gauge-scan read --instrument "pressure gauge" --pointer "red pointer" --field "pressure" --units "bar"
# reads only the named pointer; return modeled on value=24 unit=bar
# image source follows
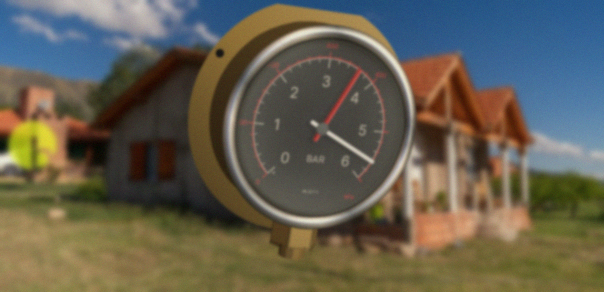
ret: value=3.6 unit=bar
